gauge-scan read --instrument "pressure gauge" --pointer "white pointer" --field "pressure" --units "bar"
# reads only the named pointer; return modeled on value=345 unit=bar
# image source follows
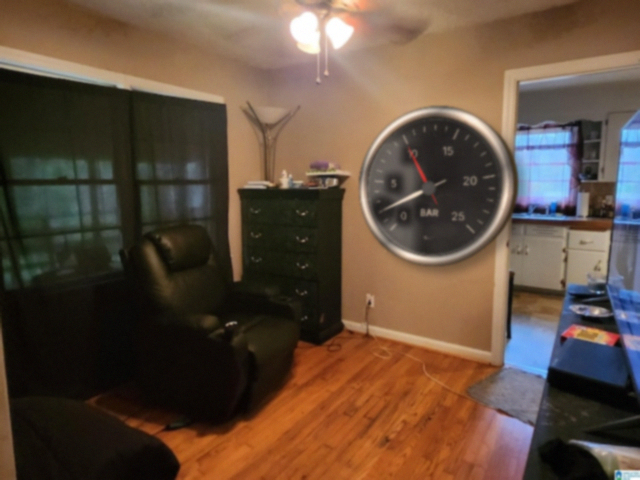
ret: value=2 unit=bar
